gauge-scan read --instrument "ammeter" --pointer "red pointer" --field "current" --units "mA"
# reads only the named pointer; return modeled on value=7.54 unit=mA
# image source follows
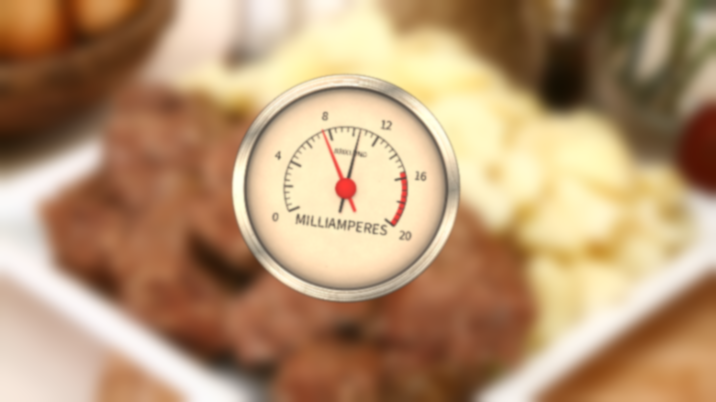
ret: value=7.5 unit=mA
